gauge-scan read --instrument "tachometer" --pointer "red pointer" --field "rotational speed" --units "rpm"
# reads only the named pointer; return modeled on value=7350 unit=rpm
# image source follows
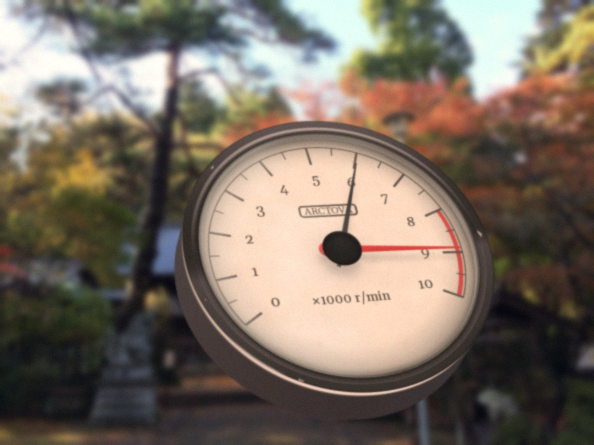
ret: value=9000 unit=rpm
